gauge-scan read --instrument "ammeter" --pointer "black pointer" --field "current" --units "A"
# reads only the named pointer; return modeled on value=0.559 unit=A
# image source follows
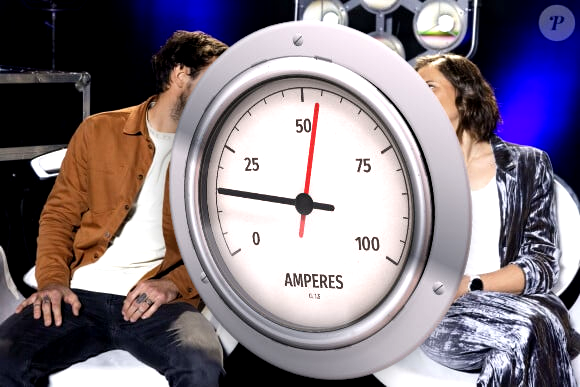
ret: value=15 unit=A
